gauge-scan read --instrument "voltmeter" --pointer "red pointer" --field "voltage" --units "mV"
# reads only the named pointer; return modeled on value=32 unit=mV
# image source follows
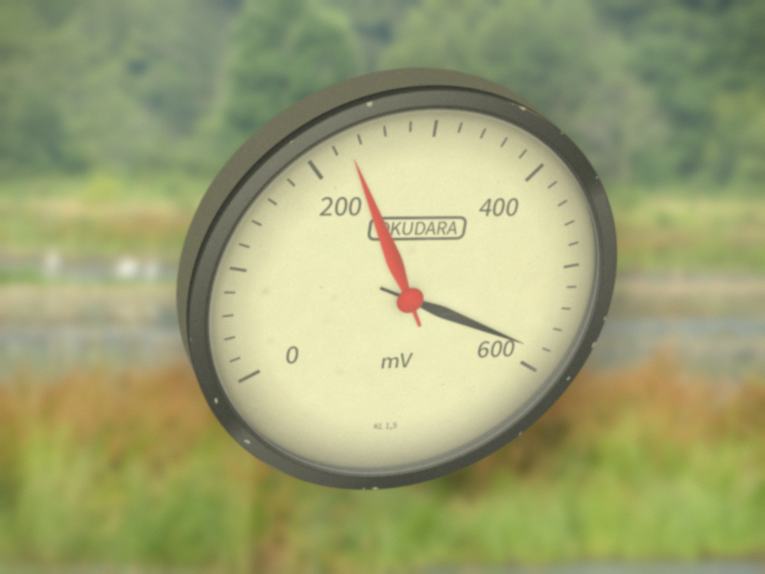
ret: value=230 unit=mV
